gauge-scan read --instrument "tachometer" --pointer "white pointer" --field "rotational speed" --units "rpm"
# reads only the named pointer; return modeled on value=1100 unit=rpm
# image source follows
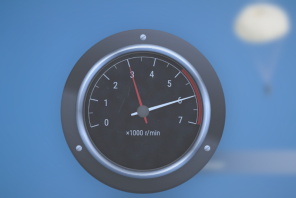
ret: value=6000 unit=rpm
